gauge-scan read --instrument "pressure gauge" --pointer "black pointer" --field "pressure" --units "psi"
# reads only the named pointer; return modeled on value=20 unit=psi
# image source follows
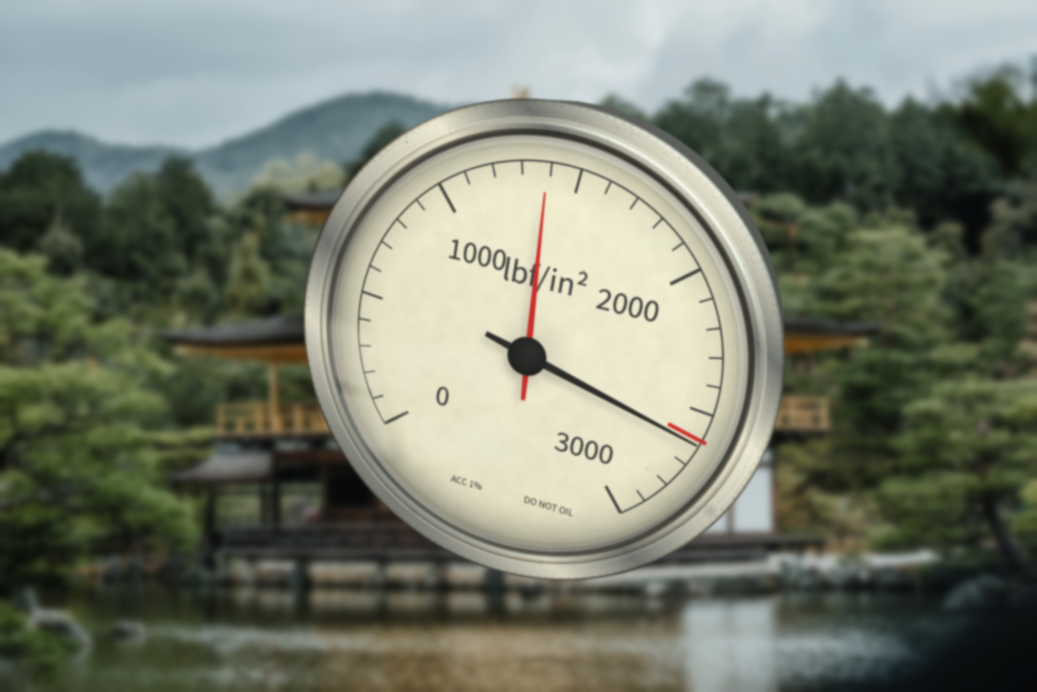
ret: value=2600 unit=psi
